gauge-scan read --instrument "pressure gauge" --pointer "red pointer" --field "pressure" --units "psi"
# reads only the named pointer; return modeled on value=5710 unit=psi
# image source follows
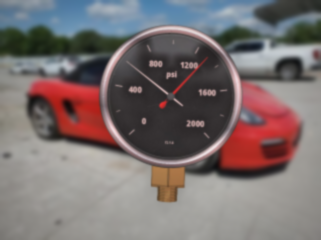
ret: value=1300 unit=psi
